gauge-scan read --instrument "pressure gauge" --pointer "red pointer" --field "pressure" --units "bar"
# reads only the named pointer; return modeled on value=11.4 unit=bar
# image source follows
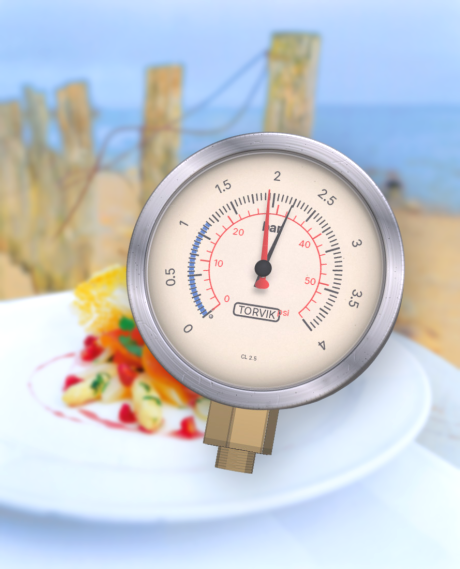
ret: value=1.95 unit=bar
